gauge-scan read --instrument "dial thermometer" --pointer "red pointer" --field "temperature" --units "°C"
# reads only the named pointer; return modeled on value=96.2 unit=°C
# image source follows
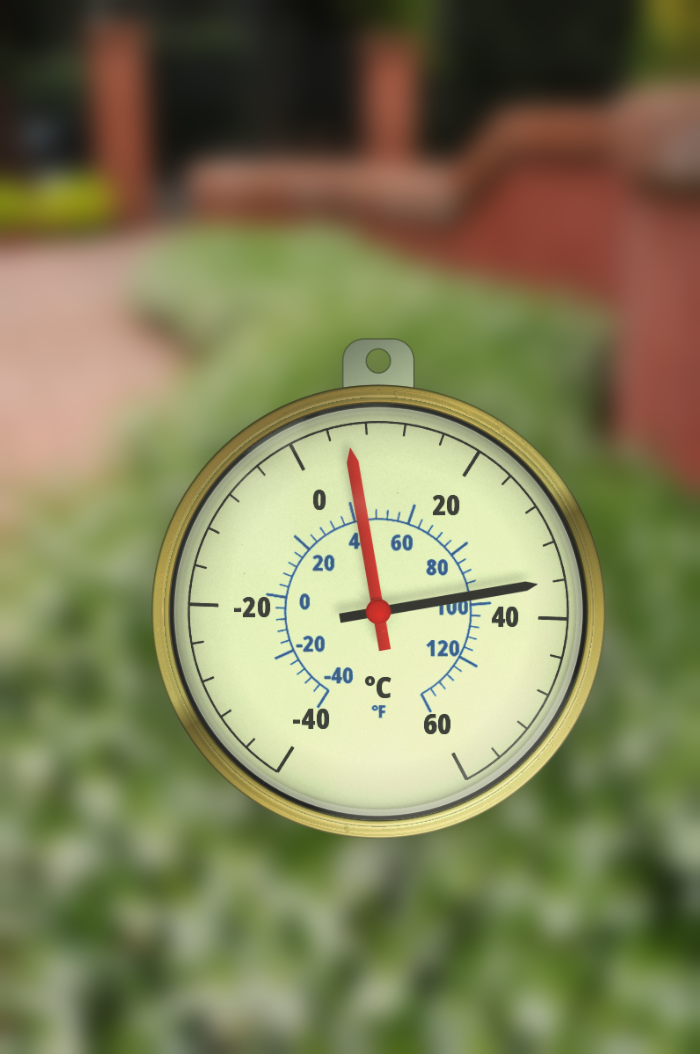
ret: value=6 unit=°C
